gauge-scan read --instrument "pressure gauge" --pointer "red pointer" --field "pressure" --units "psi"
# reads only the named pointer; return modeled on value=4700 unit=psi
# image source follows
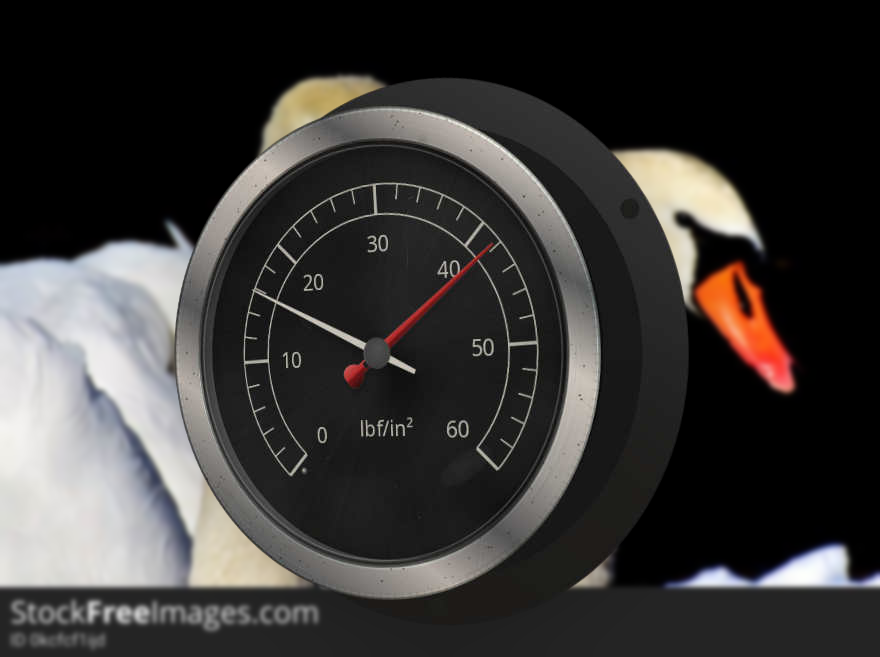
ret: value=42 unit=psi
